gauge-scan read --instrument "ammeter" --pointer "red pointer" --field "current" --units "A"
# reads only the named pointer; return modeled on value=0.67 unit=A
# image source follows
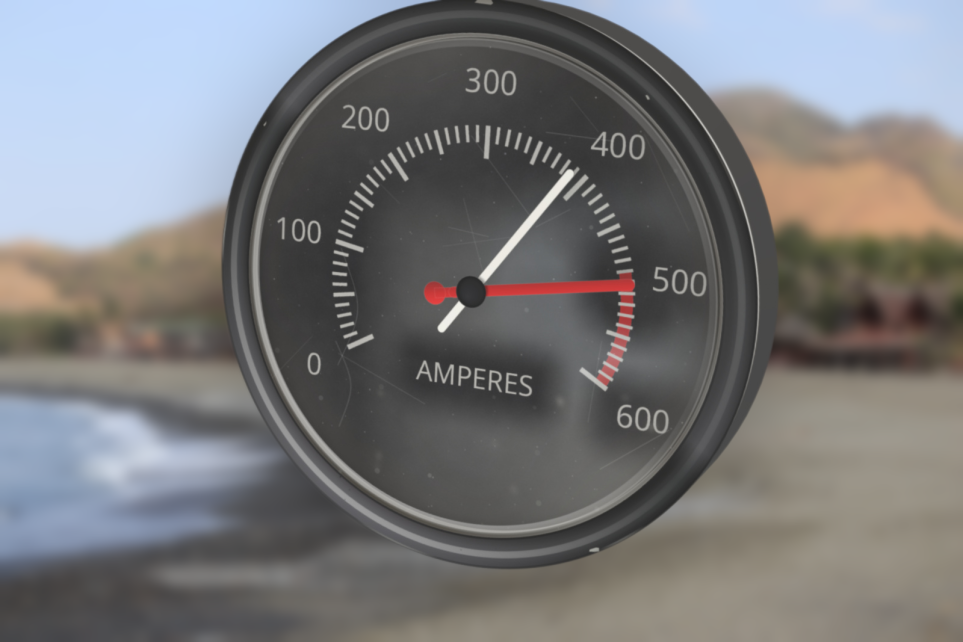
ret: value=500 unit=A
